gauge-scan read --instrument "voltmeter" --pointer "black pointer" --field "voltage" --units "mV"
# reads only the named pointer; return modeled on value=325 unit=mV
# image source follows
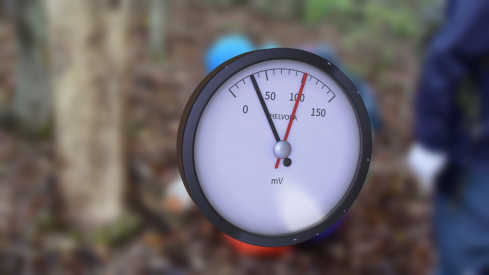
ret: value=30 unit=mV
